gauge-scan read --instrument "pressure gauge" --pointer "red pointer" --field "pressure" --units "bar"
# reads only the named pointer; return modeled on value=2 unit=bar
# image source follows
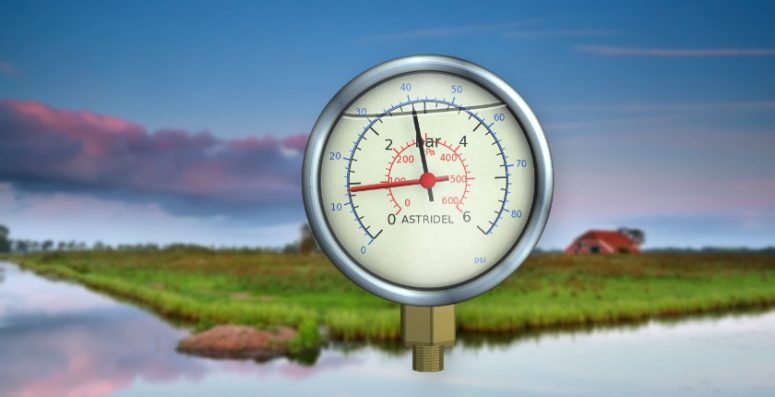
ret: value=0.9 unit=bar
